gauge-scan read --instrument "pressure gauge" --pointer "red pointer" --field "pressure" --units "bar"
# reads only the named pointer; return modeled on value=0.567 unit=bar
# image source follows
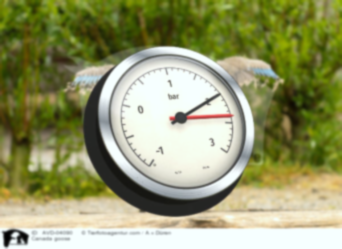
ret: value=2.4 unit=bar
